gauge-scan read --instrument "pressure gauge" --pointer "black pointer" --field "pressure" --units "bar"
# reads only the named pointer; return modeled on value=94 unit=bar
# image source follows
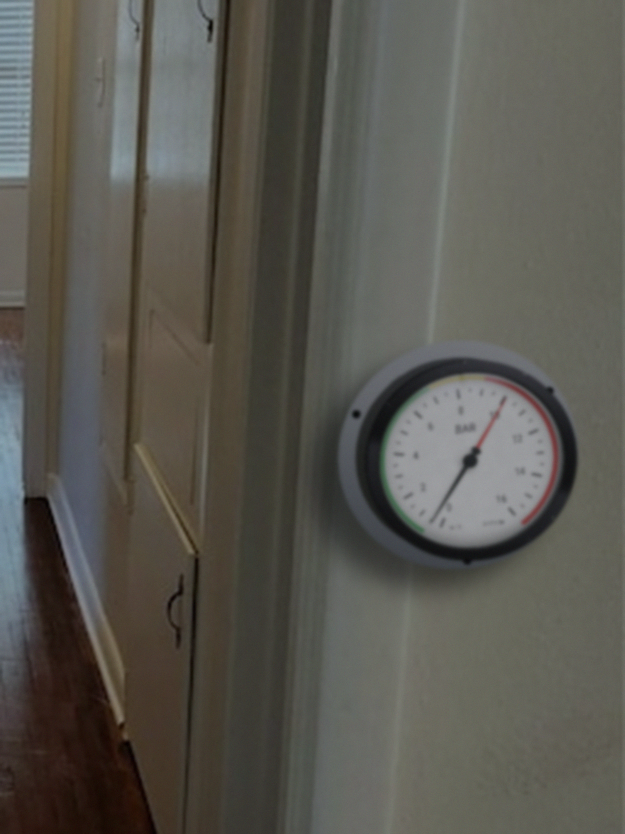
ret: value=0.5 unit=bar
